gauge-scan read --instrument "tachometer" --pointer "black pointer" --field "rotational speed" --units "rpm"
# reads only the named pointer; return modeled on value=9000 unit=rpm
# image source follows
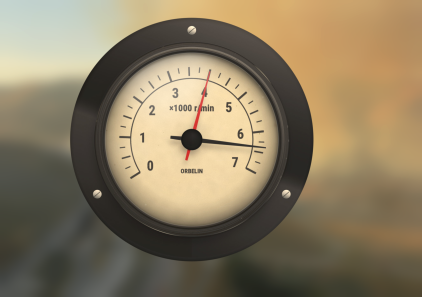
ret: value=6375 unit=rpm
